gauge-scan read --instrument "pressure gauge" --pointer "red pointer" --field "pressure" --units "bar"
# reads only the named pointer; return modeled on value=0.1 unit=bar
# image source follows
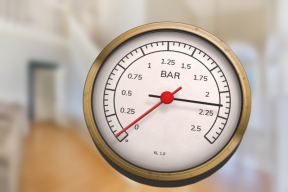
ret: value=0.05 unit=bar
